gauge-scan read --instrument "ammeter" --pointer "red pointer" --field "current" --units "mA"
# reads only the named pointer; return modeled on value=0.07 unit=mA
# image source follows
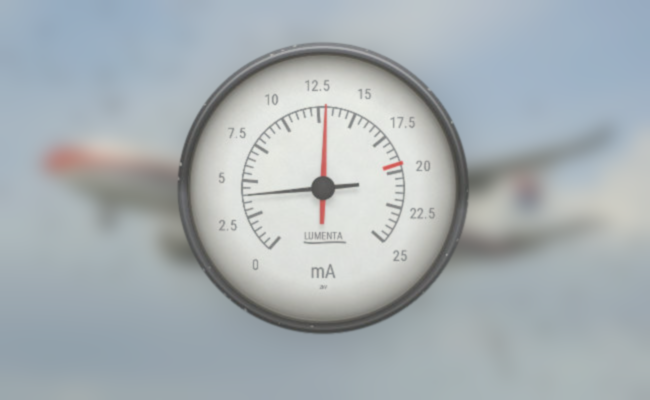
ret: value=13 unit=mA
